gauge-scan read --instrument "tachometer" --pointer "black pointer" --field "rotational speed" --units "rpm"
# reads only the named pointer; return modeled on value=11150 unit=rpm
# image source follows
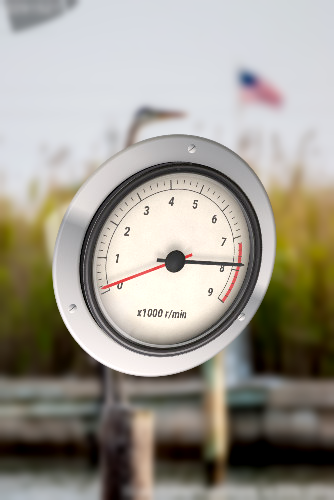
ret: value=7800 unit=rpm
